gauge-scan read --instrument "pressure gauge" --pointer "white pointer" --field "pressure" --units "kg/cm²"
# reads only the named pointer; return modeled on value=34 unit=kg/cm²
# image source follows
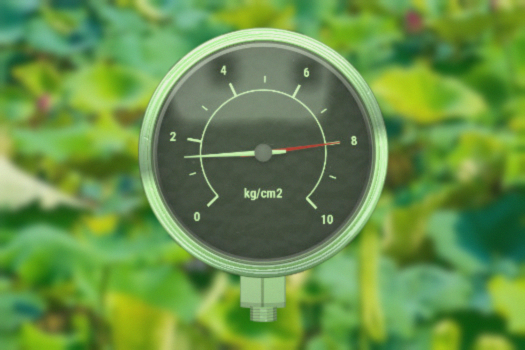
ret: value=1.5 unit=kg/cm²
